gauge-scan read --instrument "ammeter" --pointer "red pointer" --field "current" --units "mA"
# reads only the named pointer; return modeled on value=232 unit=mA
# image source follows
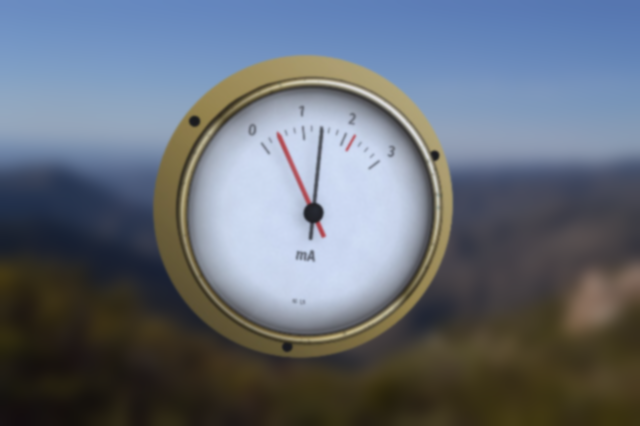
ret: value=0.4 unit=mA
